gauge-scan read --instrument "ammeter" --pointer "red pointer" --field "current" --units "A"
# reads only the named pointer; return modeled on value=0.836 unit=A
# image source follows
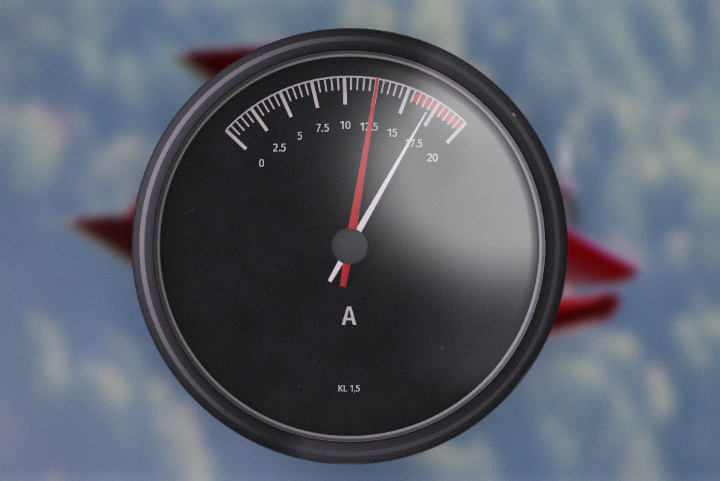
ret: value=12.5 unit=A
